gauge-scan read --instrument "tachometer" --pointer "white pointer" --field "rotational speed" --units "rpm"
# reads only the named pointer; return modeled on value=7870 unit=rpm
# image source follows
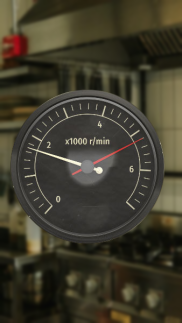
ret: value=1700 unit=rpm
